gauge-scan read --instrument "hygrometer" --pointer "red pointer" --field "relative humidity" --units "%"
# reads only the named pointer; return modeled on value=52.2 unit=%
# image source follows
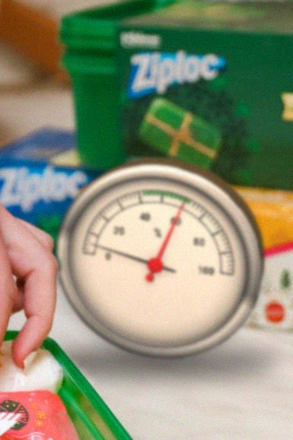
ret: value=60 unit=%
